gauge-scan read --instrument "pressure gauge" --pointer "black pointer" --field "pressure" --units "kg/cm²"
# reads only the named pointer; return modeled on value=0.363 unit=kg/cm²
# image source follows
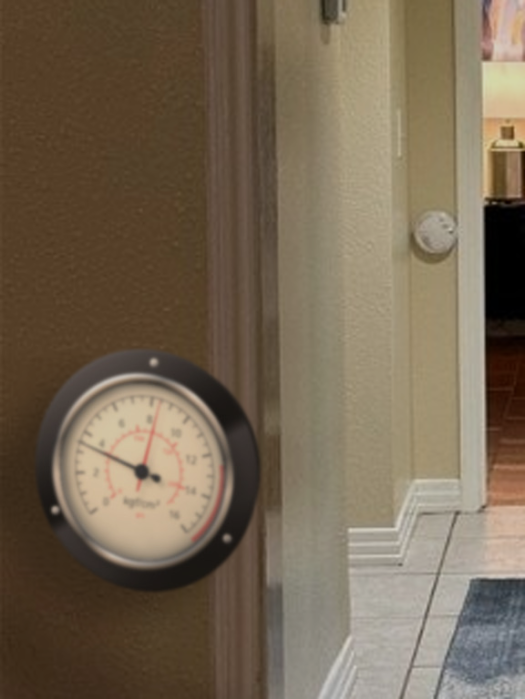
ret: value=3.5 unit=kg/cm²
